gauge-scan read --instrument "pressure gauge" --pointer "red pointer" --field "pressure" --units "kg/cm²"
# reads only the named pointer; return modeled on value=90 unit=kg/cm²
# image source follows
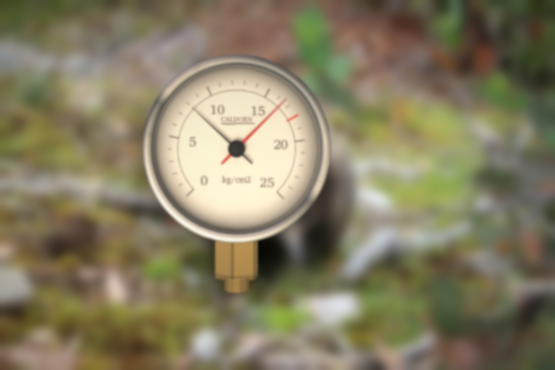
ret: value=16.5 unit=kg/cm²
